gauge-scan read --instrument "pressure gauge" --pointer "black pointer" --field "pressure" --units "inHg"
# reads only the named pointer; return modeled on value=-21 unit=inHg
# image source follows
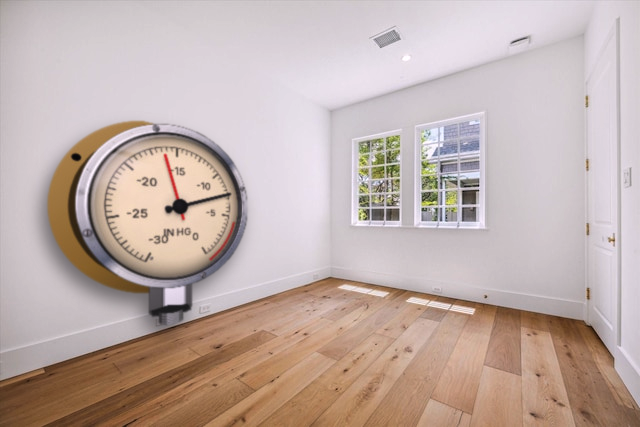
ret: value=-7.5 unit=inHg
